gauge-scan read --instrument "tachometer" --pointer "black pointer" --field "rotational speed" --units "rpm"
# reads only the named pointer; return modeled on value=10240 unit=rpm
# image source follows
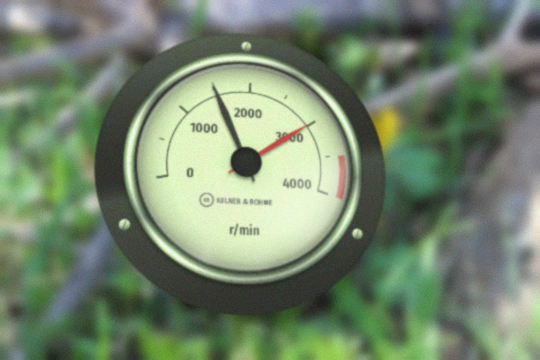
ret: value=1500 unit=rpm
